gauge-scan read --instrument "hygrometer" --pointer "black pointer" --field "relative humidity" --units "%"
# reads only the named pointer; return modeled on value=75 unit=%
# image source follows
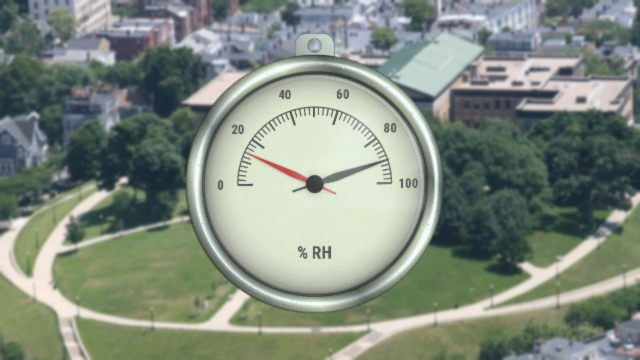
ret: value=90 unit=%
